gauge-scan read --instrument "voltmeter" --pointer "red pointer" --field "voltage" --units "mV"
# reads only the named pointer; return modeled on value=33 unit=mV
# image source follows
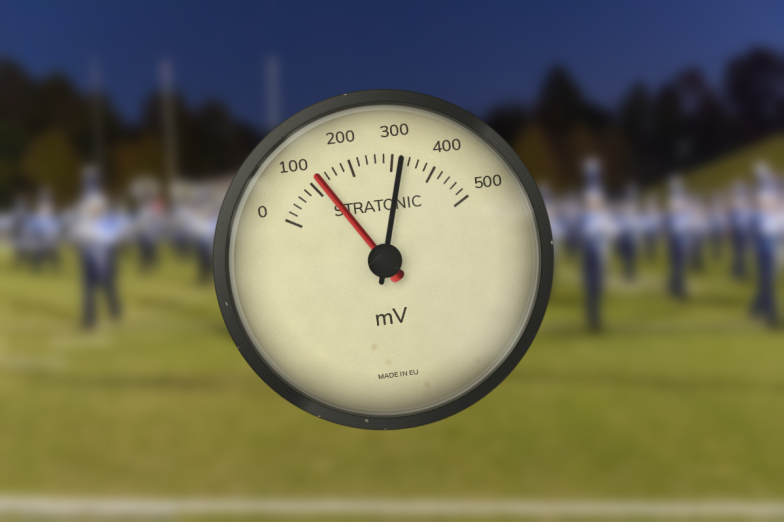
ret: value=120 unit=mV
